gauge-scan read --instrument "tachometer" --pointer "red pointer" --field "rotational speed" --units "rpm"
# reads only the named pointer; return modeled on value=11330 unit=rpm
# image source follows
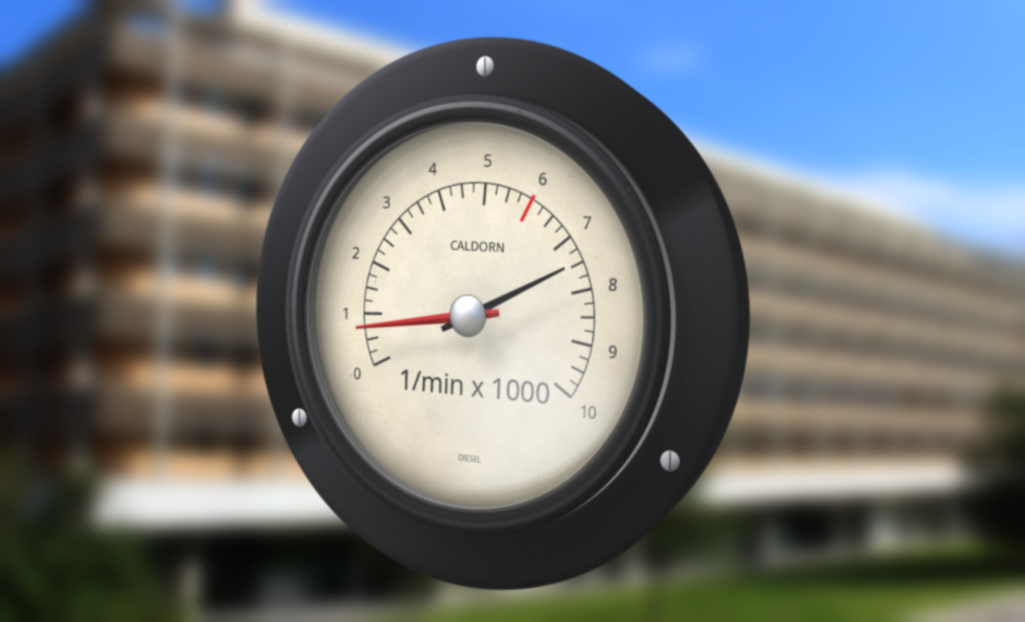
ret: value=750 unit=rpm
